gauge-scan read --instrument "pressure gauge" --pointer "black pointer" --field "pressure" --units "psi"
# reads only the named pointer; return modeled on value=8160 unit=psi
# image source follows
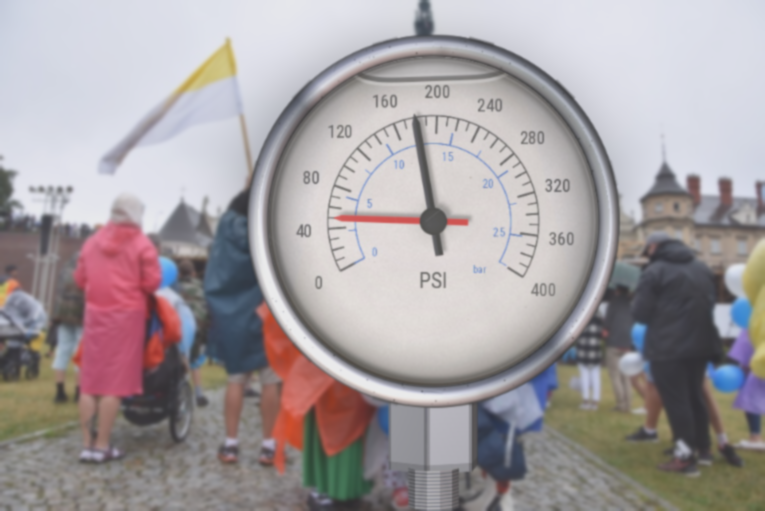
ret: value=180 unit=psi
